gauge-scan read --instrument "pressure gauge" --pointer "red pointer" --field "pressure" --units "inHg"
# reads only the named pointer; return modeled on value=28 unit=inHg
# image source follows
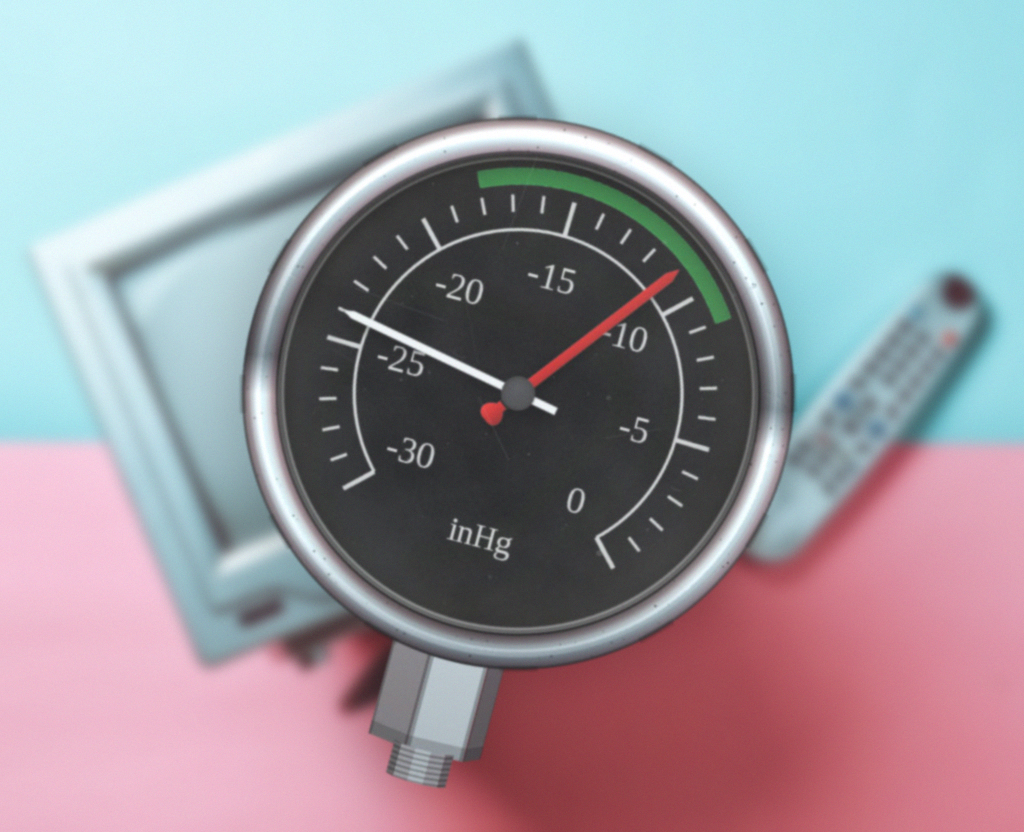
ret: value=-11 unit=inHg
